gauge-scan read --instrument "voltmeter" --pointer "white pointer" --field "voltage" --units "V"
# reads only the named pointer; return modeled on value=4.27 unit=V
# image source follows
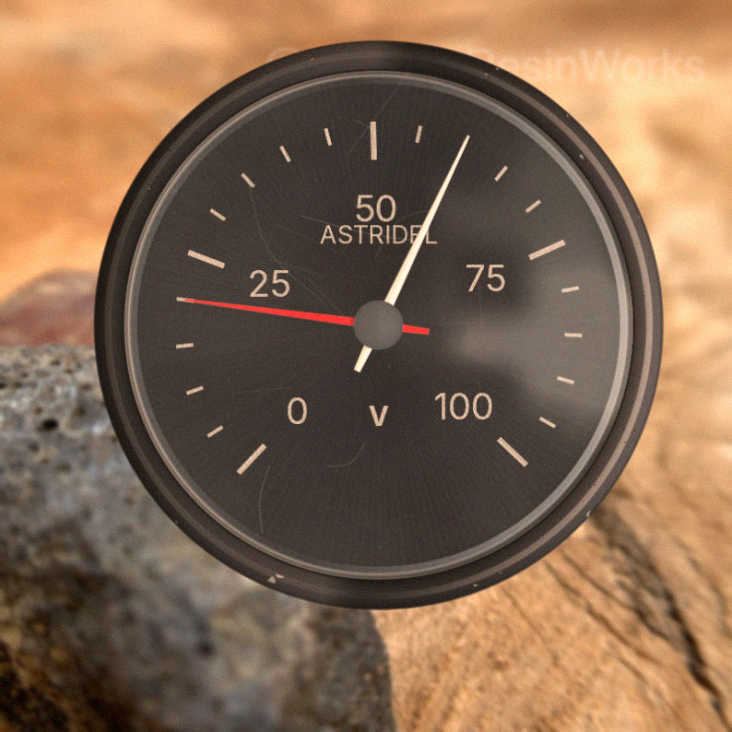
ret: value=60 unit=V
